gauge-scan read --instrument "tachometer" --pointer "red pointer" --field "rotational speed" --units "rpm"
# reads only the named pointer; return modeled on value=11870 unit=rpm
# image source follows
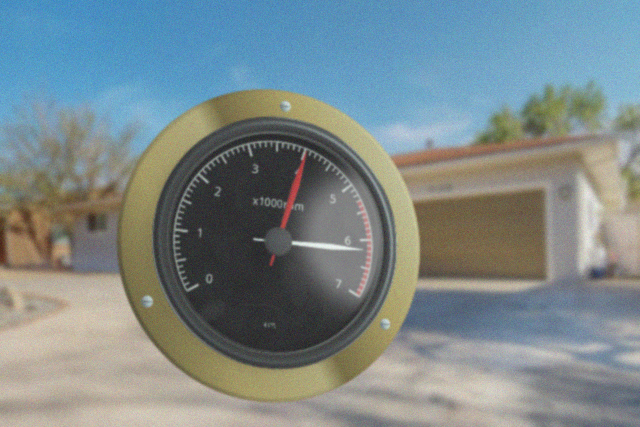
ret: value=4000 unit=rpm
